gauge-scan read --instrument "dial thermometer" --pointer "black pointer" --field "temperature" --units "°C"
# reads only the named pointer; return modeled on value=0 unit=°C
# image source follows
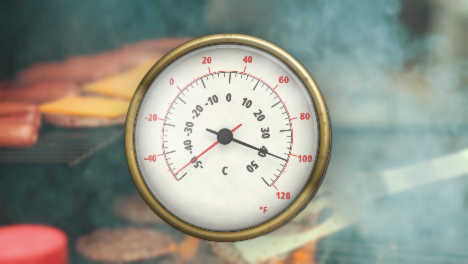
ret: value=40 unit=°C
